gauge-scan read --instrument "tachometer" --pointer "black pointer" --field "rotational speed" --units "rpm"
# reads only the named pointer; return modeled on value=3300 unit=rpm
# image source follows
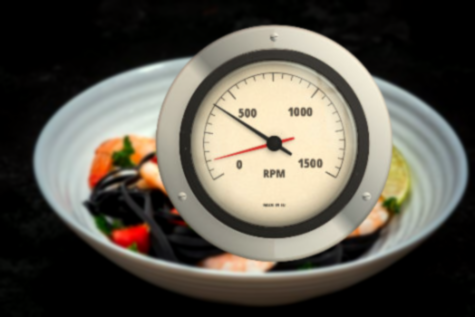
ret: value=400 unit=rpm
